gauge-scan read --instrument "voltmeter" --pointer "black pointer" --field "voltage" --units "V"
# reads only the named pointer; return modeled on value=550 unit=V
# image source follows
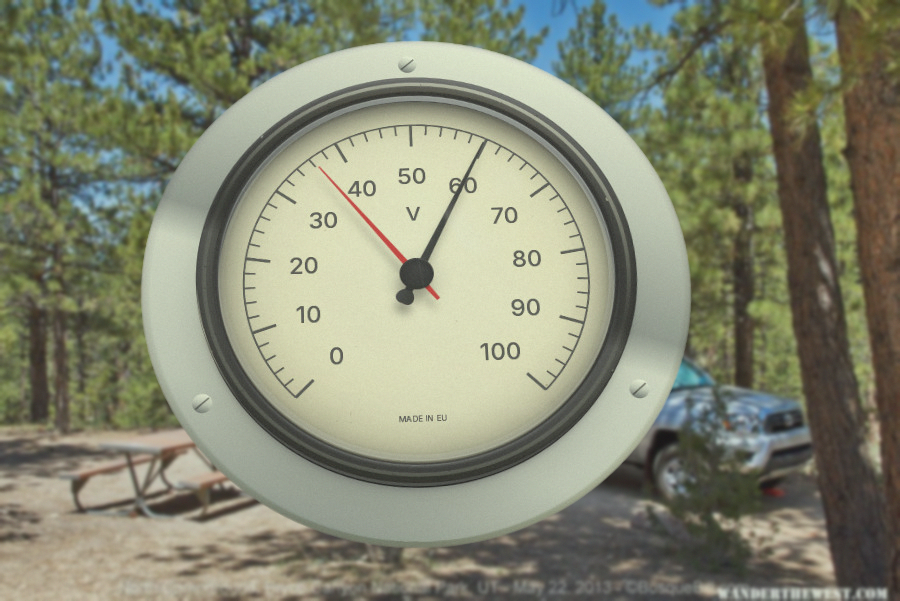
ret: value=60 unit=V
